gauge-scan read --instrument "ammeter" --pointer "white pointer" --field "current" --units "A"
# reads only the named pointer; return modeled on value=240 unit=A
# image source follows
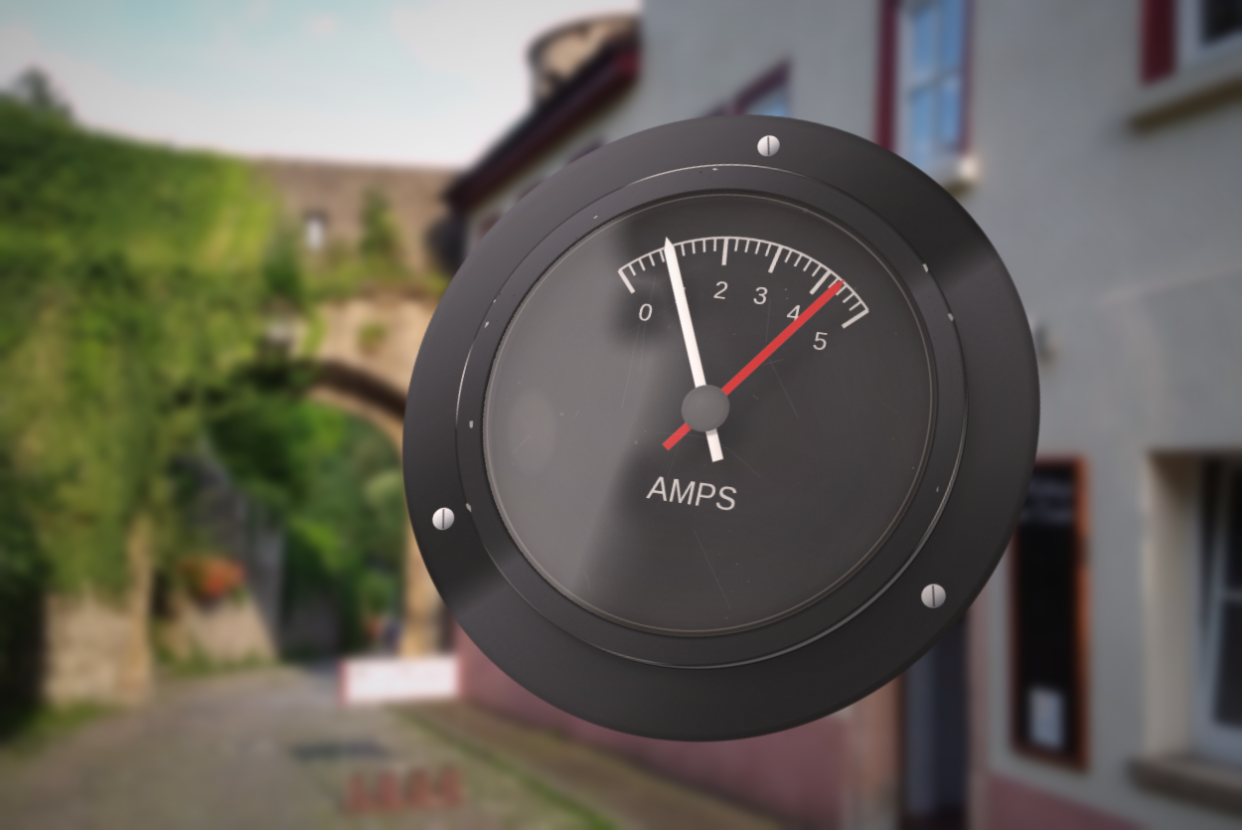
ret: value=1 unit=A
